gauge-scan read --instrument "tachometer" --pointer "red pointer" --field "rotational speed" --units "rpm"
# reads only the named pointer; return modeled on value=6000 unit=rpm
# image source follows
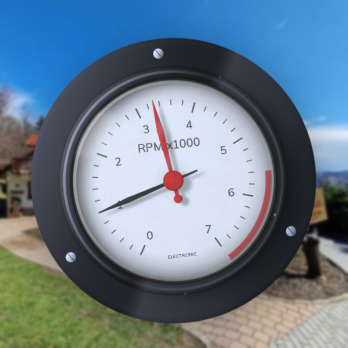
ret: value=3300 unit=rpm
